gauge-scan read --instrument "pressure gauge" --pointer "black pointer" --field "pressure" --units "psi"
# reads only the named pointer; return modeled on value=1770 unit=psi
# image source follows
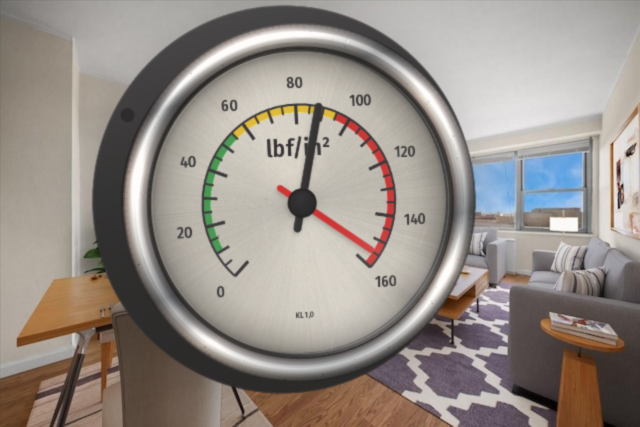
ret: value=87.5 unit=psi
